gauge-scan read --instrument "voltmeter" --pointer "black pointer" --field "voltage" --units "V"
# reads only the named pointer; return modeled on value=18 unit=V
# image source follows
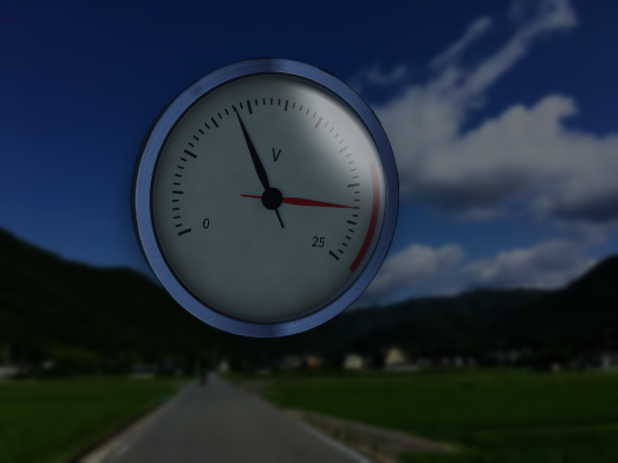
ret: value=9 unit=V
